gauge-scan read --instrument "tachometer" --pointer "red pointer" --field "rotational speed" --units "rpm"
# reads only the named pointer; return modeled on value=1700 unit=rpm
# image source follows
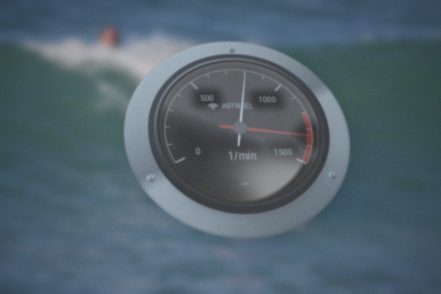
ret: value=1350 unit=rpm
